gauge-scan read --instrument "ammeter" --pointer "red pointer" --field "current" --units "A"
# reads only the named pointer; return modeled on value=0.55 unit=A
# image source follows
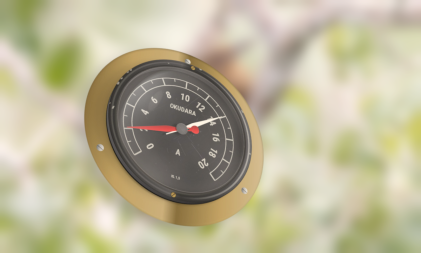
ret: value=2 unit=A
